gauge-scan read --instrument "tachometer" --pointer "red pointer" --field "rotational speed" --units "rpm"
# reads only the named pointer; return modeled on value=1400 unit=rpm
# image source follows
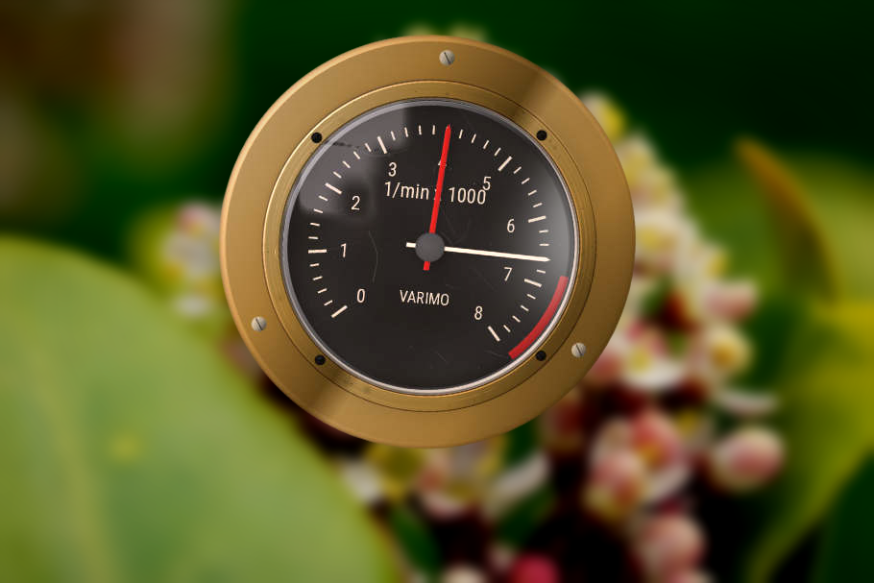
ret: value=4000 unit=rpm
